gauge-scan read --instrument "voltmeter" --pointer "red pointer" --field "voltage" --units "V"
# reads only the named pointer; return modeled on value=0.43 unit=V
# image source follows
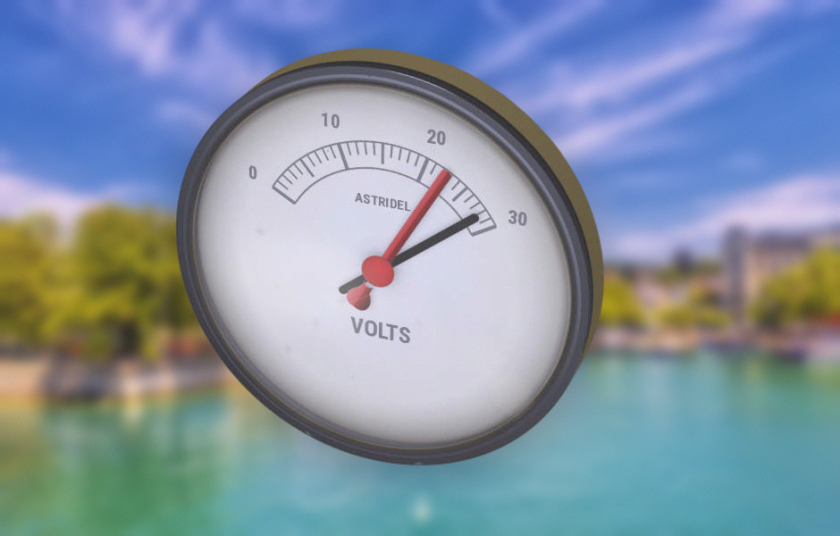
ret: value=22.5 unit=V
